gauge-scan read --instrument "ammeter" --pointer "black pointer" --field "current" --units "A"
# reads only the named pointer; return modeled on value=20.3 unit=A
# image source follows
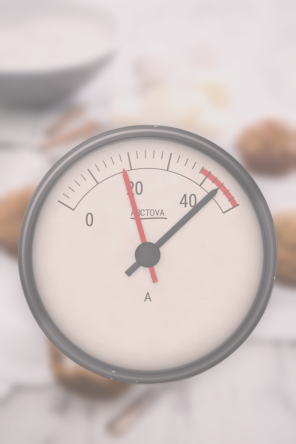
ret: value=44 unit=A
